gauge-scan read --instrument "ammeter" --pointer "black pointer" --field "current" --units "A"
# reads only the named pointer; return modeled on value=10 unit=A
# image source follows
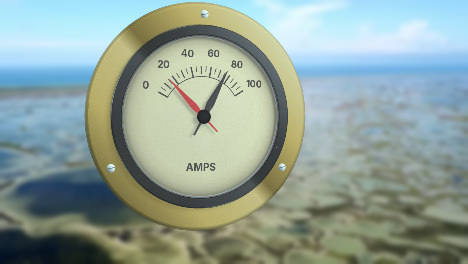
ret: value=75 unit=A
